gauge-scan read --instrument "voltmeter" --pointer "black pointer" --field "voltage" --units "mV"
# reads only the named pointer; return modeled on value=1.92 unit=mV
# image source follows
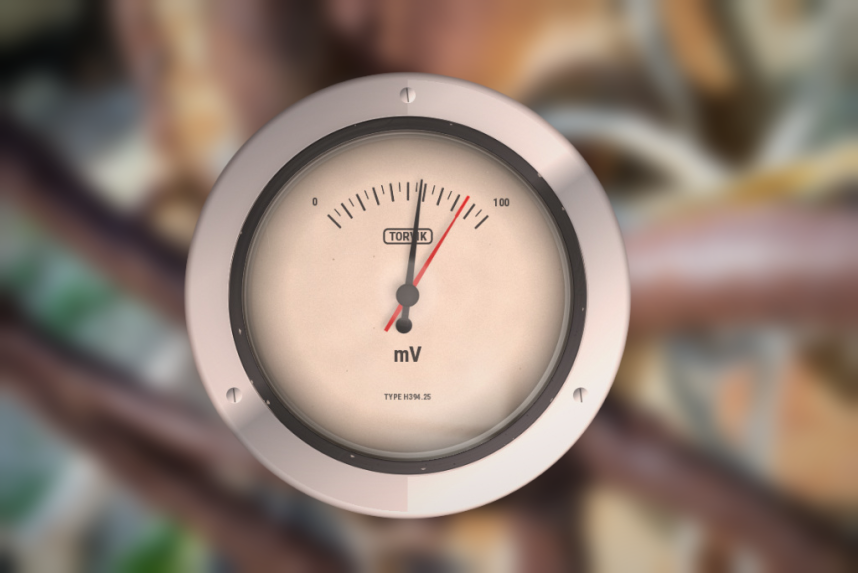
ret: value=57.5 unit=mV
